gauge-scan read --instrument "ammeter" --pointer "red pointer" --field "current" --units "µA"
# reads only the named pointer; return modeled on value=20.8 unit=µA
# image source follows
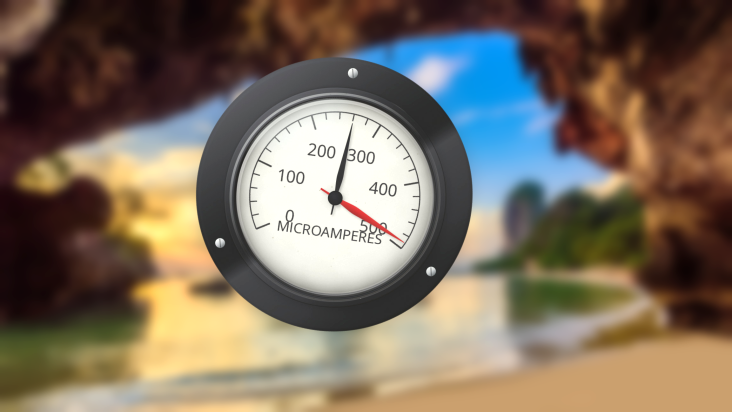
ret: value=490 unit=µA
